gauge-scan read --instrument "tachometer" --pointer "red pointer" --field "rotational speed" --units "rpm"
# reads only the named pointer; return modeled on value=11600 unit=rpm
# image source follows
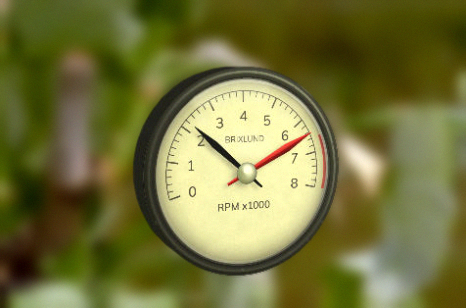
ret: value=6400 unit=rpm
